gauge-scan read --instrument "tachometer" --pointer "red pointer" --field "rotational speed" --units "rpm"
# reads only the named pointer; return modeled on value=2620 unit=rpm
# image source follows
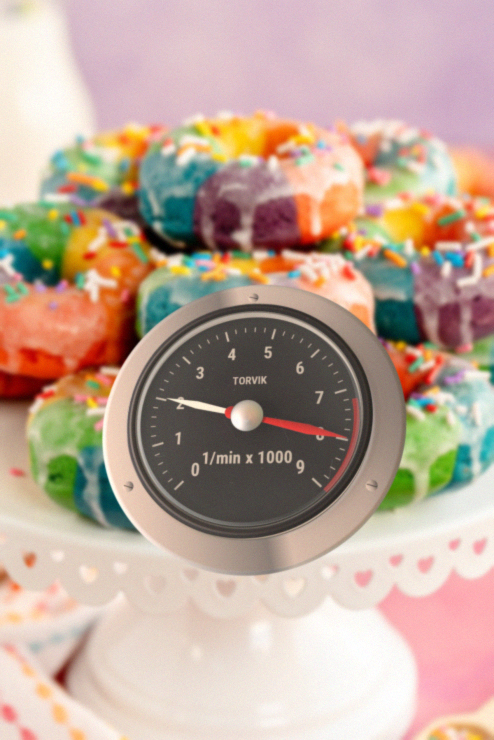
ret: value=8000 unit=rpm
